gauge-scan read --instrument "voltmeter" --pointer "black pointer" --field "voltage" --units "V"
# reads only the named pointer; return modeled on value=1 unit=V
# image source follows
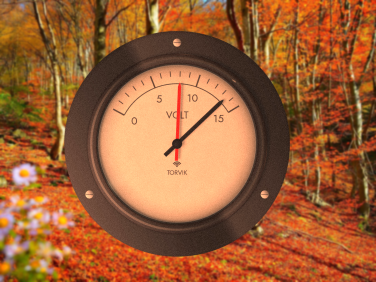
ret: value=13.5 unit=V
